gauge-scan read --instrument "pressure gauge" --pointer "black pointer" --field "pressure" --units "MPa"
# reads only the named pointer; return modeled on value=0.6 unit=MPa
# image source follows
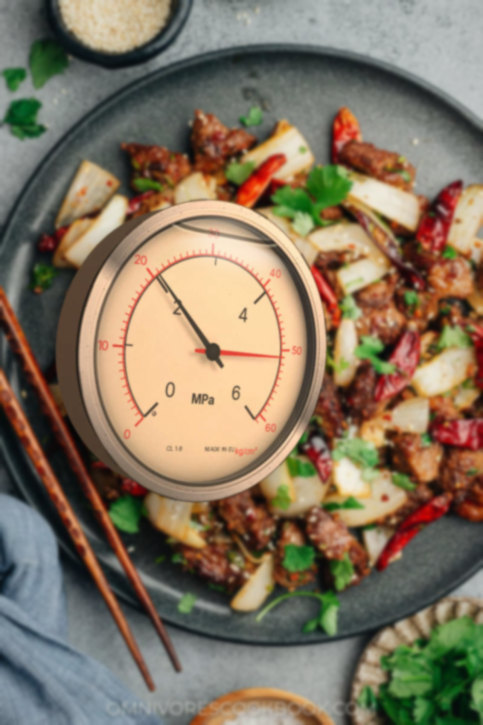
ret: value=2 unit=MPa
